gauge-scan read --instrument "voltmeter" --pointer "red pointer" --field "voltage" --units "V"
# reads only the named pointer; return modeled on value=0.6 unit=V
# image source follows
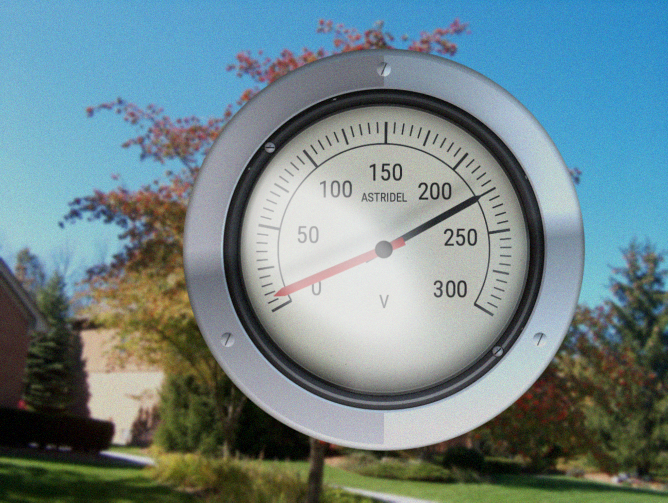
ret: value=7.5 unit=V
